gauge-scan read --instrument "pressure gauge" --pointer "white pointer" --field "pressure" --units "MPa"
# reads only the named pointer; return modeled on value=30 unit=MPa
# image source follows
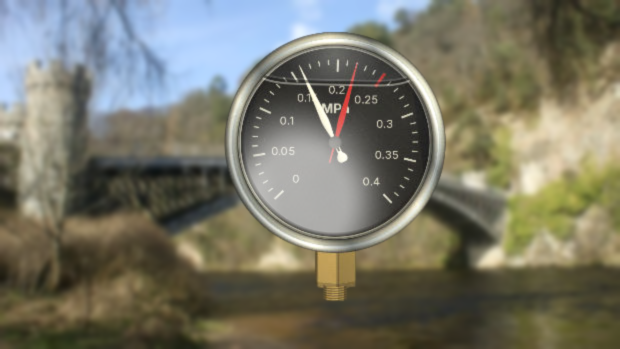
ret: value=0.16 unit=MPa
